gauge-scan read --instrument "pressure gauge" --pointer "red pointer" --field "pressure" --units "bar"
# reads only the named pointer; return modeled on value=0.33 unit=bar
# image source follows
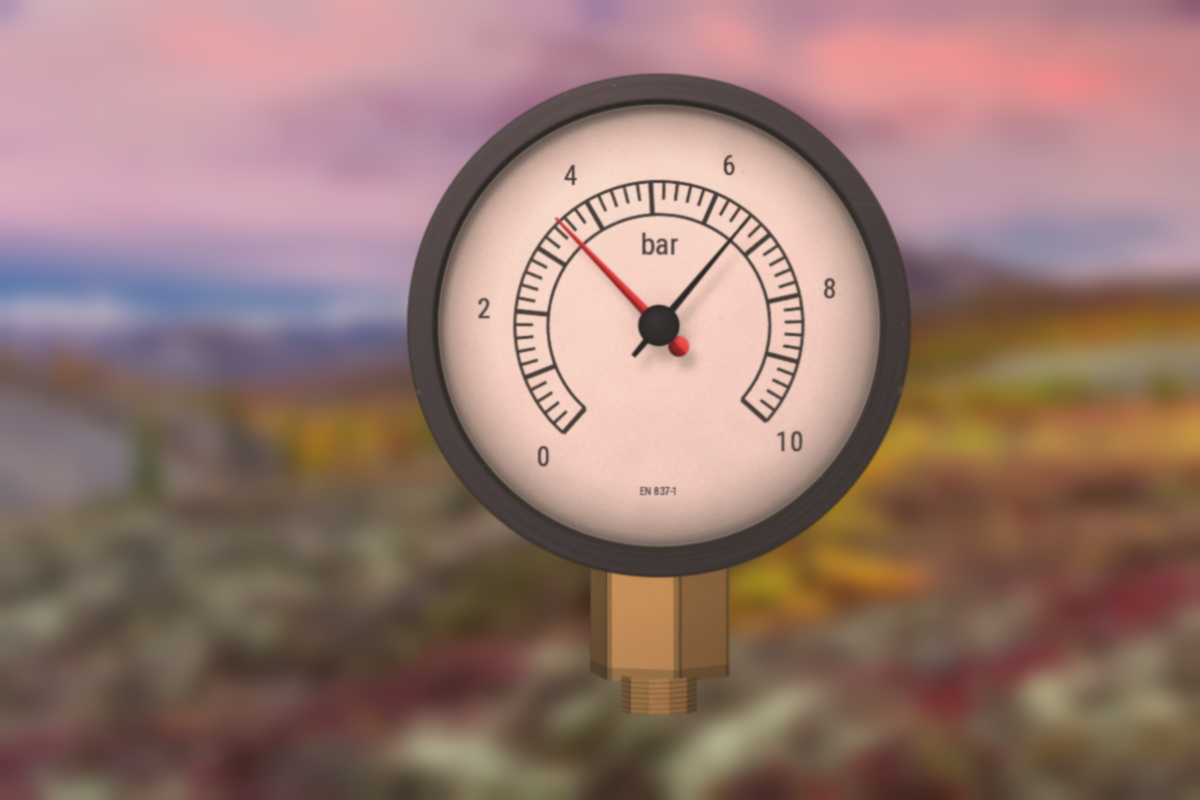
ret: value=3.5 unit=bar
